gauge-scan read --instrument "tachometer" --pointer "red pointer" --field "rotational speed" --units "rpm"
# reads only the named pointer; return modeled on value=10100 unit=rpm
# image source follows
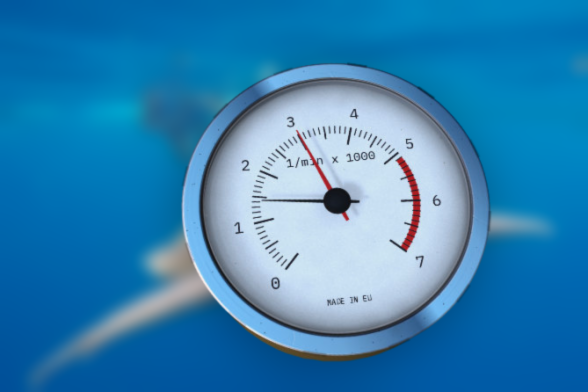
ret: value=3000 unit=rpm
